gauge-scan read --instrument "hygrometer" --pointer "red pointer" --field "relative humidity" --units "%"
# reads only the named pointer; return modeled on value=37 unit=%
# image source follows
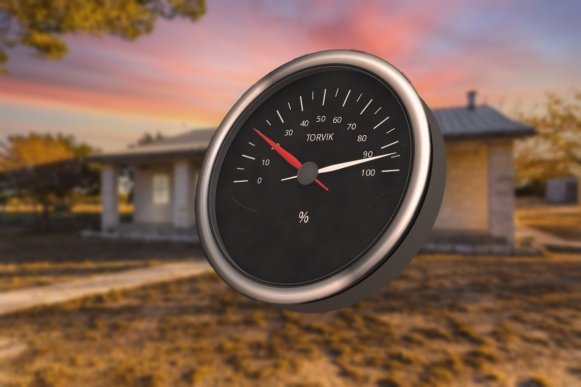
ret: value=20 unit=%
